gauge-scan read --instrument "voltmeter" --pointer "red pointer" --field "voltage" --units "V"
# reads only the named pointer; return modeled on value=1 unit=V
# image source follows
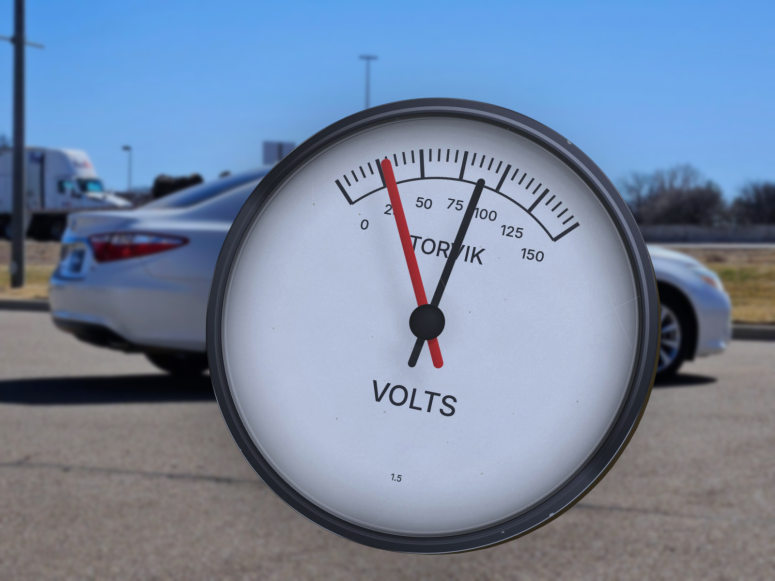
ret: value=30 unit=V
